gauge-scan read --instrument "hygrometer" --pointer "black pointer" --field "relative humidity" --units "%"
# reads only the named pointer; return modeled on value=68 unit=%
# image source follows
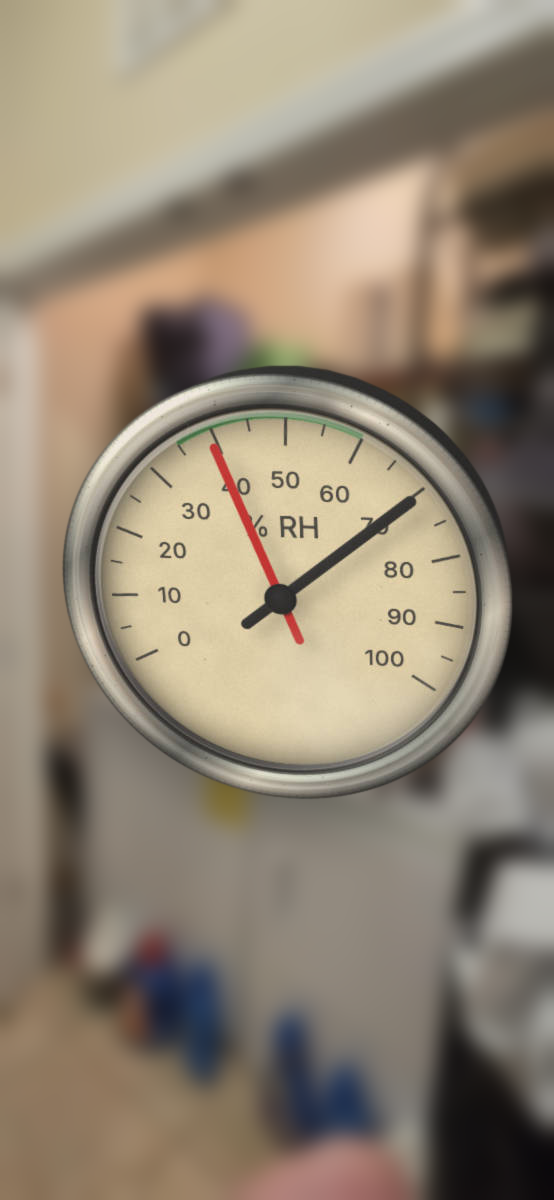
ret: value=70 unit=%
